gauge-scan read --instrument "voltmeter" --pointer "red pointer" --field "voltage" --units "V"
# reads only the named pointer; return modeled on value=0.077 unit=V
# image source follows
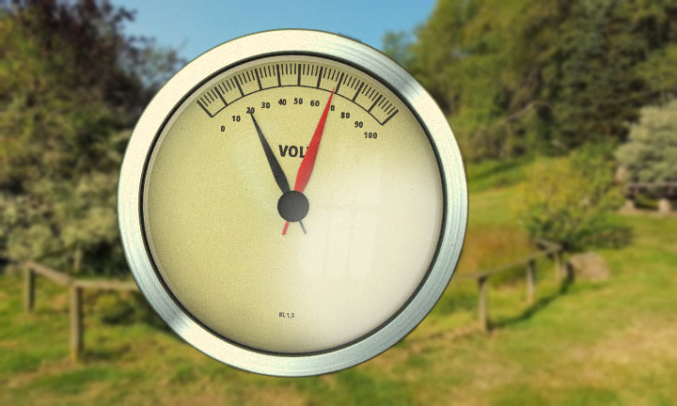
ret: value=68 unit=V
